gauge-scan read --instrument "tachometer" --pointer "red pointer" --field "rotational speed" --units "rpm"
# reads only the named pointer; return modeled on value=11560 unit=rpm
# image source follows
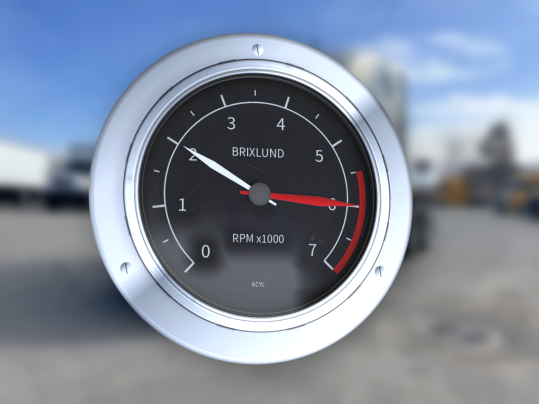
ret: value=6000 unit=rpm
